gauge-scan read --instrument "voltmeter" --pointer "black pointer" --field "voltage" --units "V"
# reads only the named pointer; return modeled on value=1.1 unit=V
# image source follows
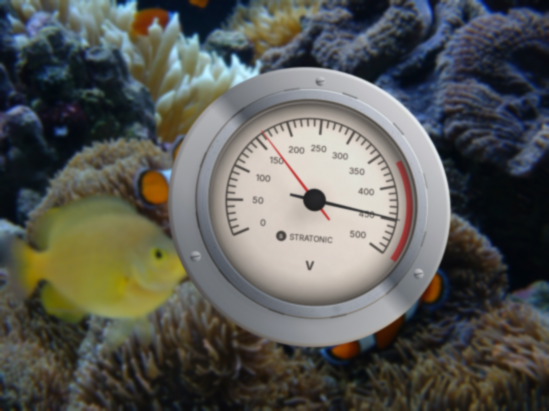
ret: value=450 unit=V
